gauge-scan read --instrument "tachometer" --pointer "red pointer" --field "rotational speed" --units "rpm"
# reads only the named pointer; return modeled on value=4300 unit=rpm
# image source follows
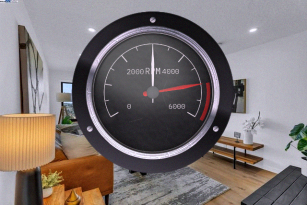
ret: value=5000 unit=rpm
